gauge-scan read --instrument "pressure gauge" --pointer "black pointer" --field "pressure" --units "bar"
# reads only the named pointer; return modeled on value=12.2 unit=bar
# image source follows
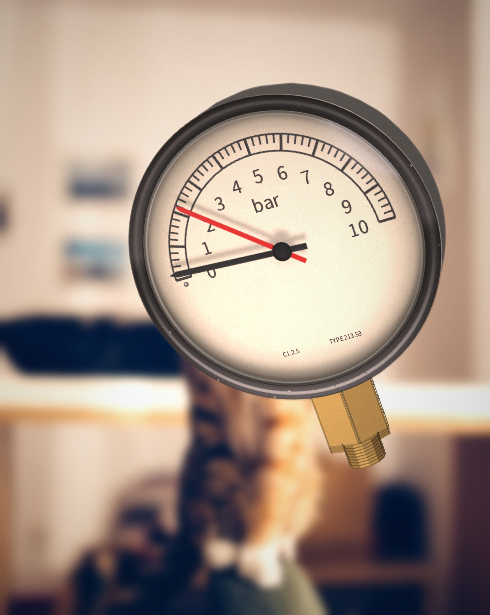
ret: value=0.2 unit=bar
